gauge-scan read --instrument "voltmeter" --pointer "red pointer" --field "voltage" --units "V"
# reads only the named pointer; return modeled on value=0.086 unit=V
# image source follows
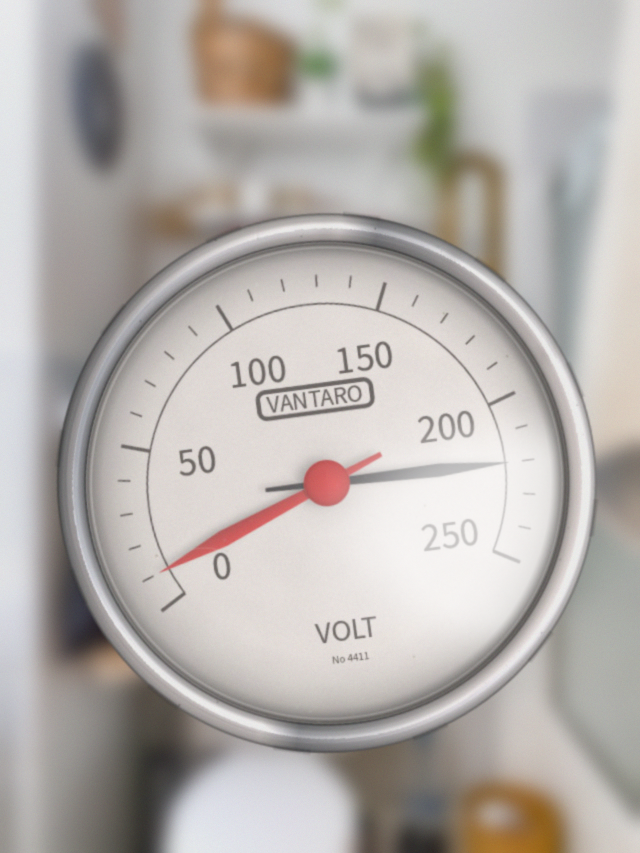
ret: value=10 unit=V
